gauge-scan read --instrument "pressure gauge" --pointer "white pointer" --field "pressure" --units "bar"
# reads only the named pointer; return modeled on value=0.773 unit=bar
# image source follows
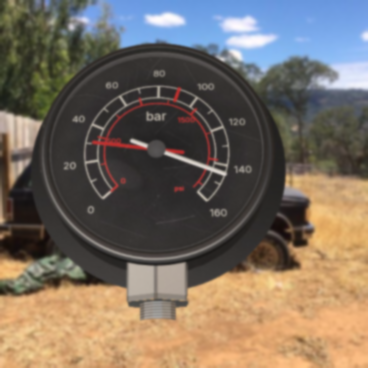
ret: value=145 unit=bar
